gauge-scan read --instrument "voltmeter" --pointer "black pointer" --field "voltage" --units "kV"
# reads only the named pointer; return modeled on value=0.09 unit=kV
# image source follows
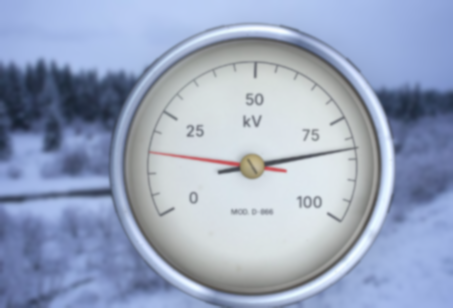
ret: value=82.5 unit=kV
